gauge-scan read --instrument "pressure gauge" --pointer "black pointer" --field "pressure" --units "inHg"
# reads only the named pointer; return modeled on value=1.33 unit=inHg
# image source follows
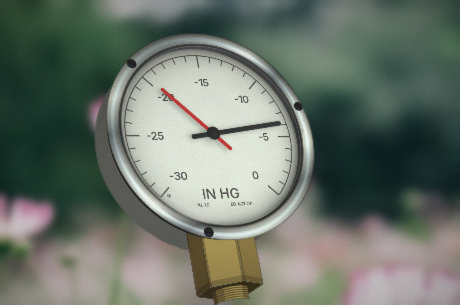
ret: value=-6 unit=inHg
